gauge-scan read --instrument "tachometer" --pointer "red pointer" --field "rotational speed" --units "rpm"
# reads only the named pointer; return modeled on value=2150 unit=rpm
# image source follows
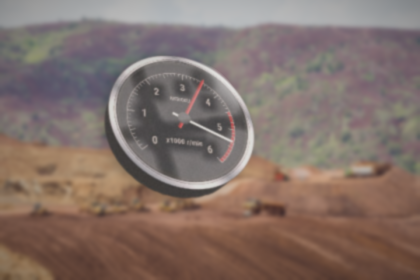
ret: value=3500 unit=rpm
